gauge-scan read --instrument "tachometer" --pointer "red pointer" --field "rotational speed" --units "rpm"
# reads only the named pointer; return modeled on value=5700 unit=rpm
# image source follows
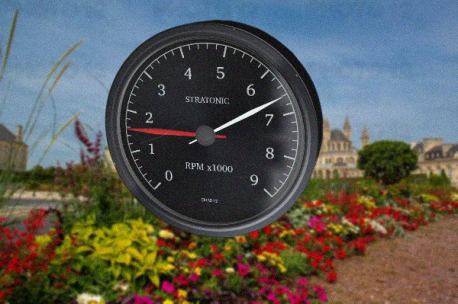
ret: value=1600 unit=rpm
